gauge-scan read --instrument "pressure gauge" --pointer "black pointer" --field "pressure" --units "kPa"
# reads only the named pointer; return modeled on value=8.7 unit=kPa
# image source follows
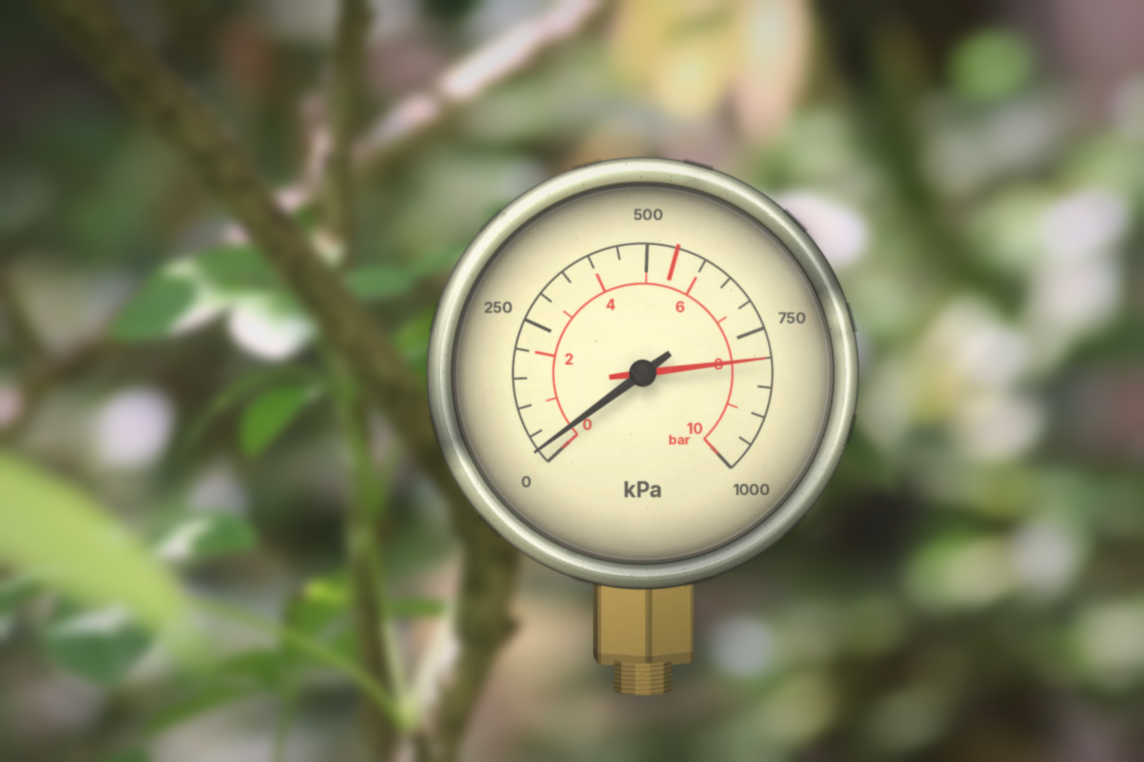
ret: value=25 unit=kPa
